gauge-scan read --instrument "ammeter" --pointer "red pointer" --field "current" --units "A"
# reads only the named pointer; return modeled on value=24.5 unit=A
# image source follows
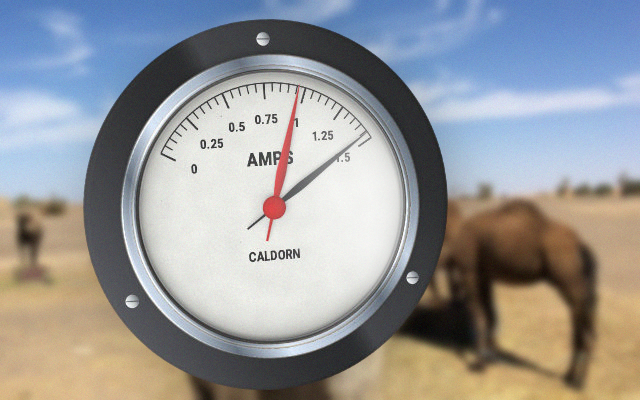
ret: value=0.95 unit=A
